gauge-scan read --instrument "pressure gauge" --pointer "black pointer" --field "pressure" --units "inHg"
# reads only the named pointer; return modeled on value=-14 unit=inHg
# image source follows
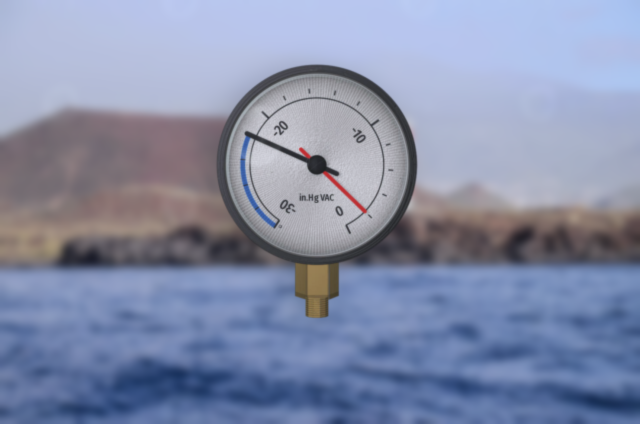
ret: value=-22 unit=inHg
